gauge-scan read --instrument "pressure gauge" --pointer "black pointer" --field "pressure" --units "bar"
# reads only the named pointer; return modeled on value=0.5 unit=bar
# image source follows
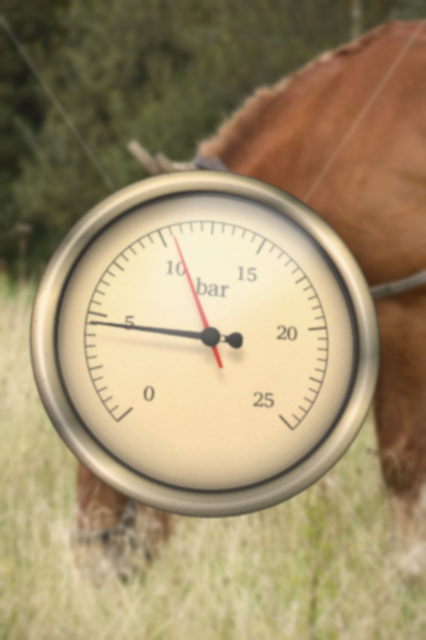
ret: value=4.5 unit=bar
